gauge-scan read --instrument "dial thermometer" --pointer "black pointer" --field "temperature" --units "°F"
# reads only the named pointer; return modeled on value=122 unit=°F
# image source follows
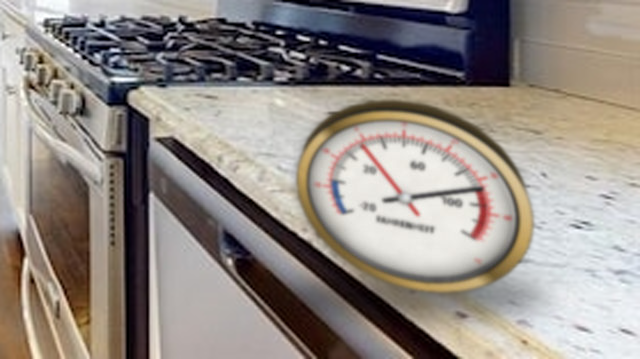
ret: value=90 unit=°F
